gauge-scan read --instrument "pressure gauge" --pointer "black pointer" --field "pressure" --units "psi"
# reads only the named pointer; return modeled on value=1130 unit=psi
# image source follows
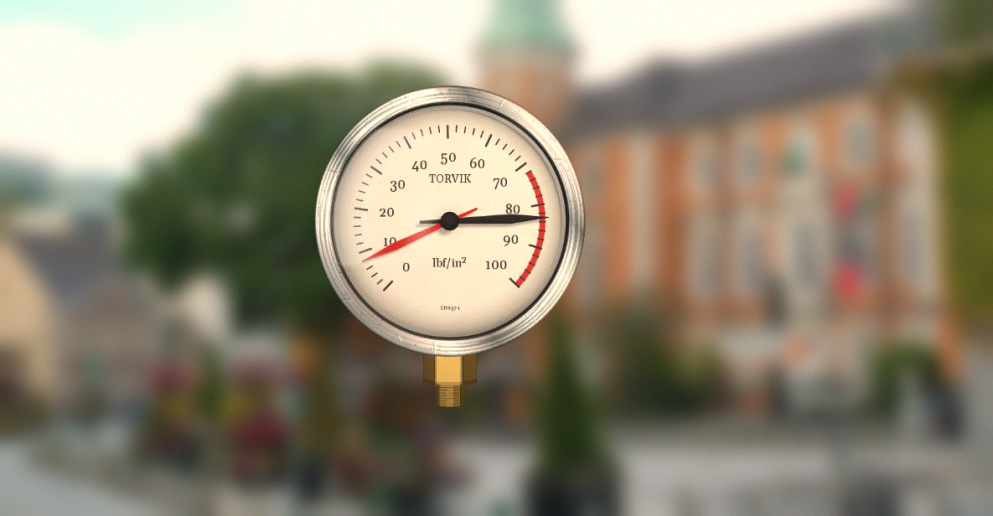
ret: value=83 unit=psi
